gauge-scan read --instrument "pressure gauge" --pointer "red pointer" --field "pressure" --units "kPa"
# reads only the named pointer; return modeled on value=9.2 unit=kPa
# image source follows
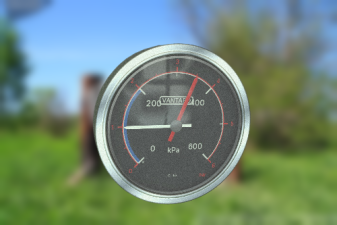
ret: value=350 unit=kPa
